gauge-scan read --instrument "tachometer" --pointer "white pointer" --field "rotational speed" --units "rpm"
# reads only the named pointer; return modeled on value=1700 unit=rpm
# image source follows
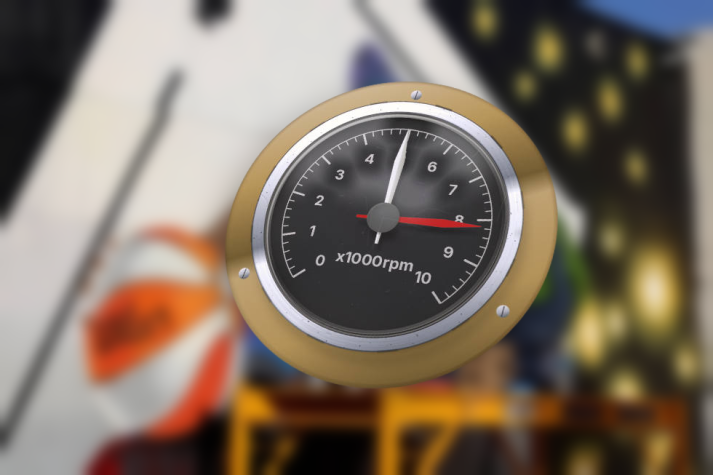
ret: value=5000 unit=rpm
